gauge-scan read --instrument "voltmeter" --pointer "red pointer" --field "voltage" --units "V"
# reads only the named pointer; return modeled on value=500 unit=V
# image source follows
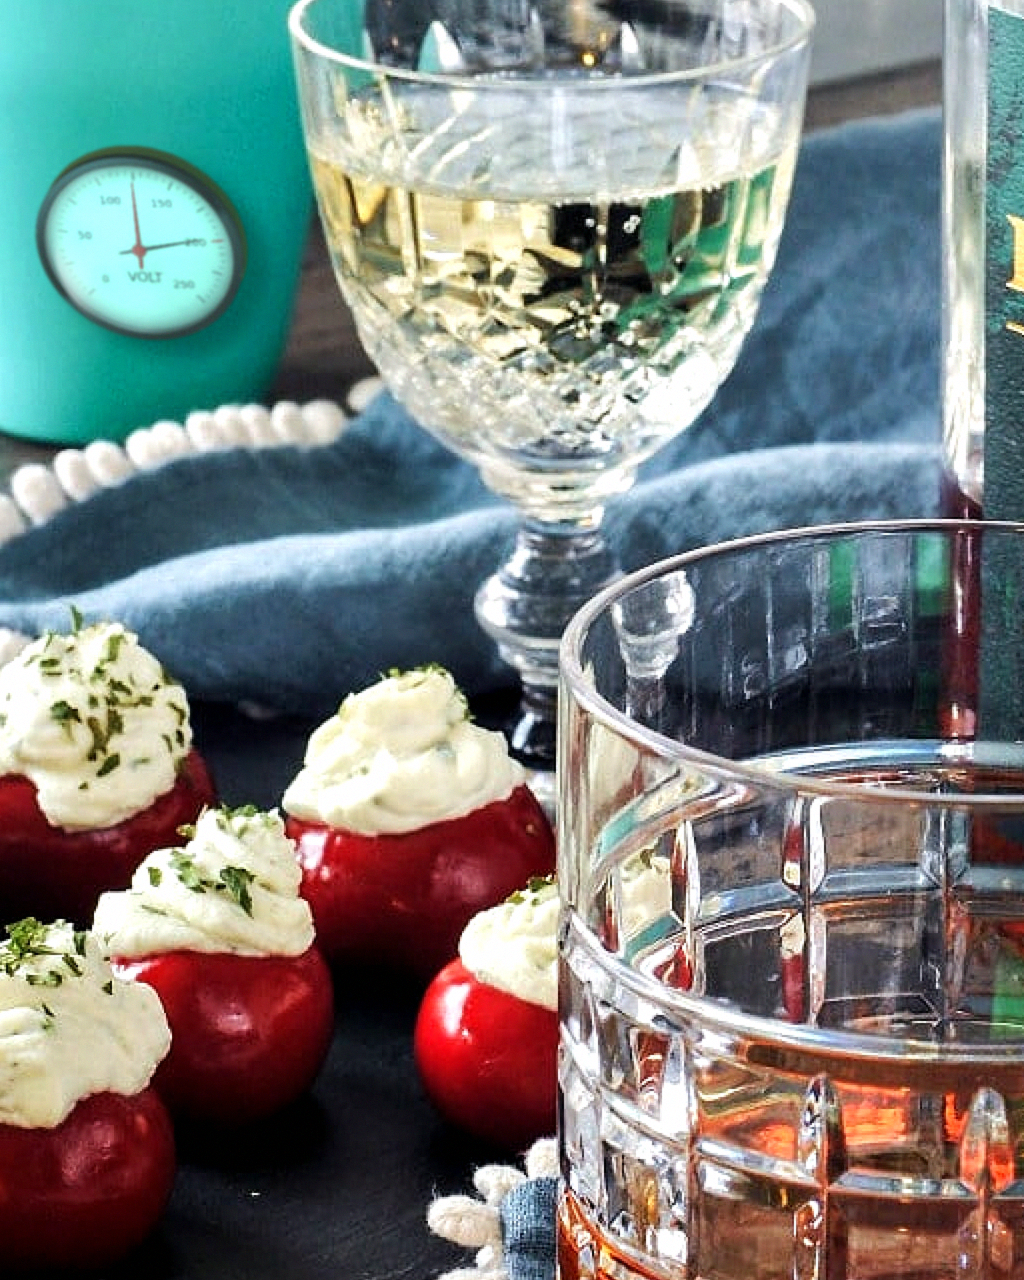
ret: value=125 unit=V
